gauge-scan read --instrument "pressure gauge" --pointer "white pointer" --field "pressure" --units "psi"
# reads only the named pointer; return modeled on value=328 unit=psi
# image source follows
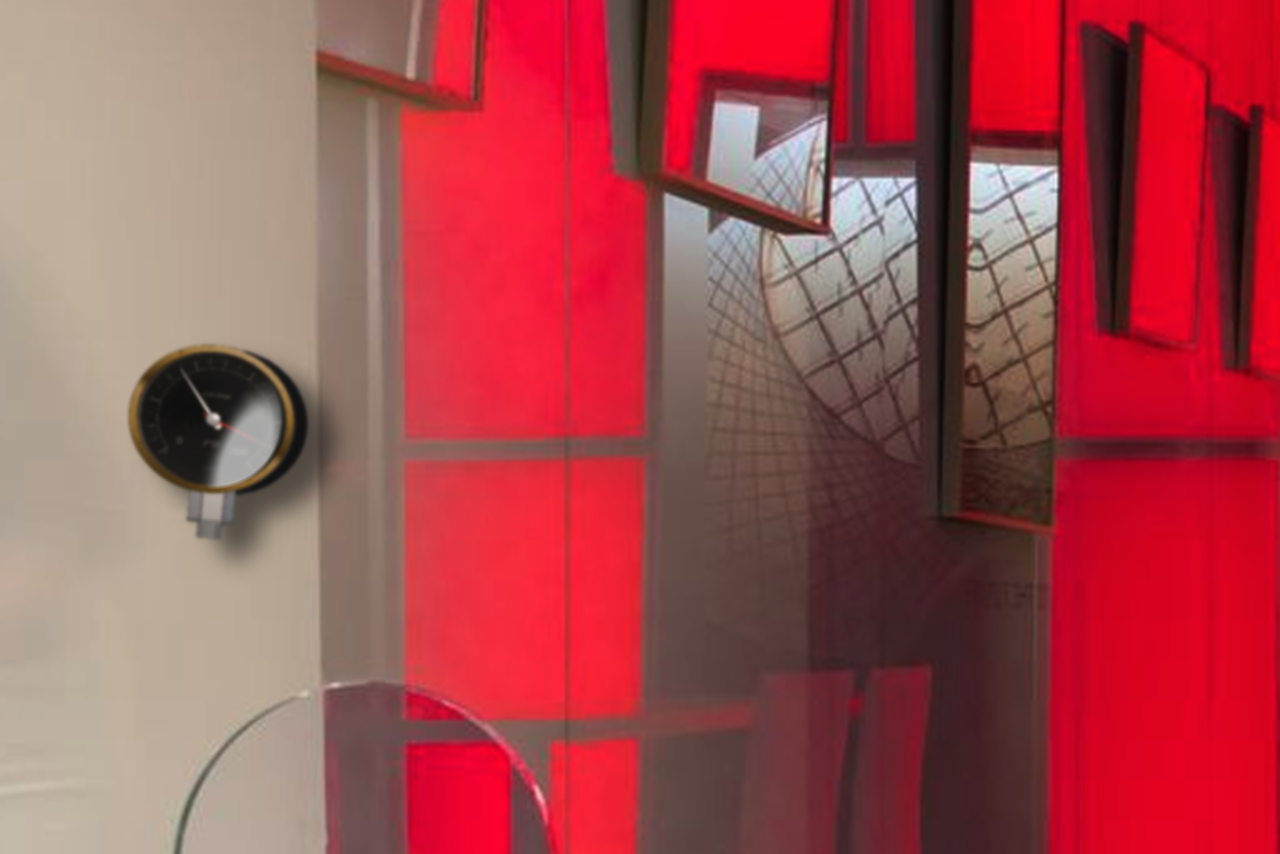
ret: value=70 unit=psi
